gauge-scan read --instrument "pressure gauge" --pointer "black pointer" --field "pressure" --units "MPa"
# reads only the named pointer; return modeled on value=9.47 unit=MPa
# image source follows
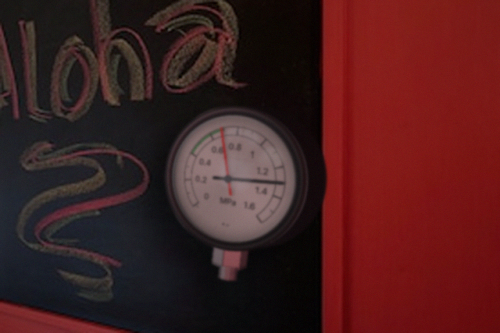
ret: value=1.3 unit=MPa
